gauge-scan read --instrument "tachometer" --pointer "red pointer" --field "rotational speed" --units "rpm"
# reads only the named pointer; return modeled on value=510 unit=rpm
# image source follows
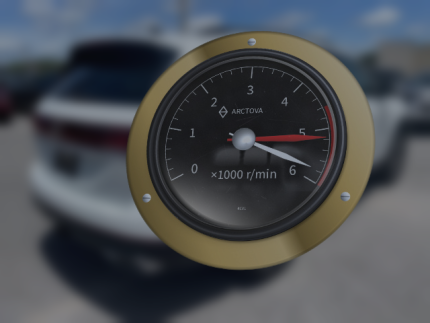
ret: value=5200 unit=rpm
